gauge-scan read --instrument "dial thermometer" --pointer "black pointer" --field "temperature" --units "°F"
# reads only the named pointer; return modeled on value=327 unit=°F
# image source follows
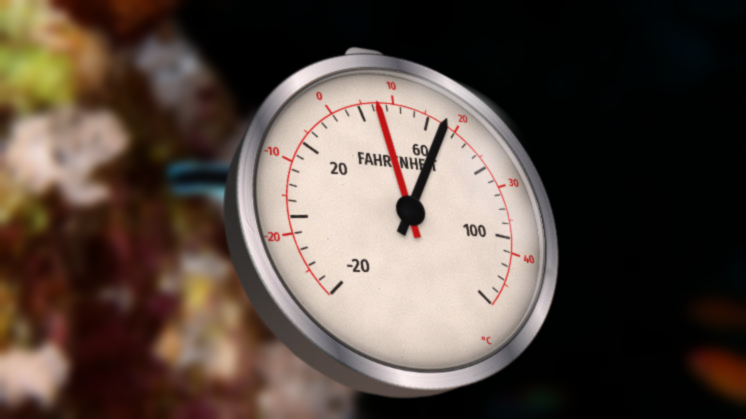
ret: value=64 unit=°F
